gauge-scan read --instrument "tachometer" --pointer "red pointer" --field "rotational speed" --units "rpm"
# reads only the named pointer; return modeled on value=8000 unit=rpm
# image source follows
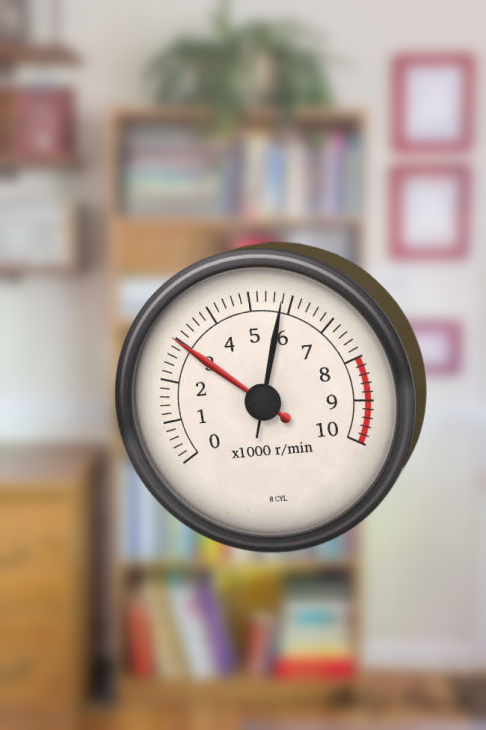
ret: value=3000 unit=rpm
